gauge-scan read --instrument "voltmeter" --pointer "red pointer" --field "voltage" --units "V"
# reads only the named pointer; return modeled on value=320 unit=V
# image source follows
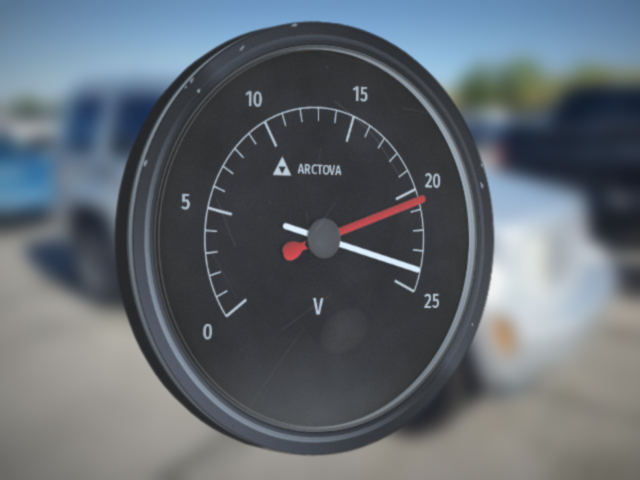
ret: value=20.5 unit=V
